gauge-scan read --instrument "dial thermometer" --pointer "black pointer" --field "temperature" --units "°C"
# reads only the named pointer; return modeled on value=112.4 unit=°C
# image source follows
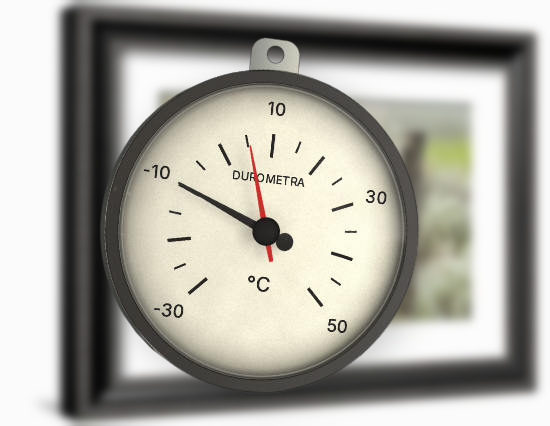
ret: value=-10 unit=°C
